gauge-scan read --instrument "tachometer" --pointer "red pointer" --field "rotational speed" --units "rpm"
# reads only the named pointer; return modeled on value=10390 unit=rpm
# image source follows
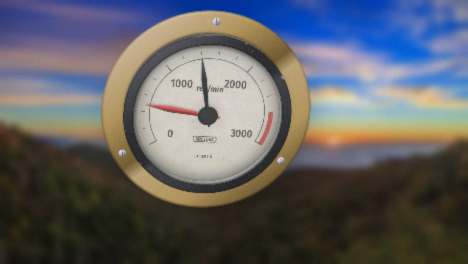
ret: value=500 unit=rpm
